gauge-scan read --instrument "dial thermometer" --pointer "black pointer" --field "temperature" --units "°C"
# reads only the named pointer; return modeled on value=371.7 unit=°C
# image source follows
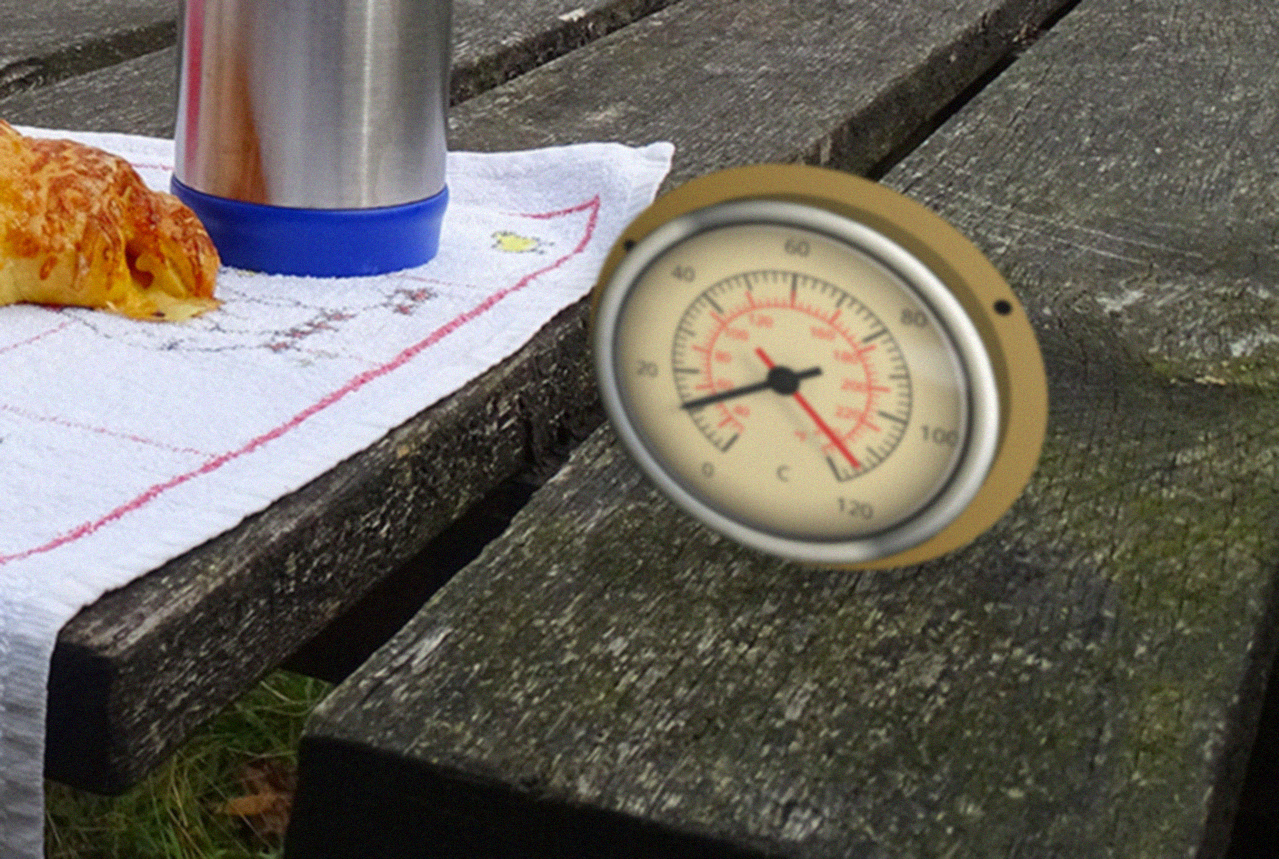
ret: value=12 unit=°C
